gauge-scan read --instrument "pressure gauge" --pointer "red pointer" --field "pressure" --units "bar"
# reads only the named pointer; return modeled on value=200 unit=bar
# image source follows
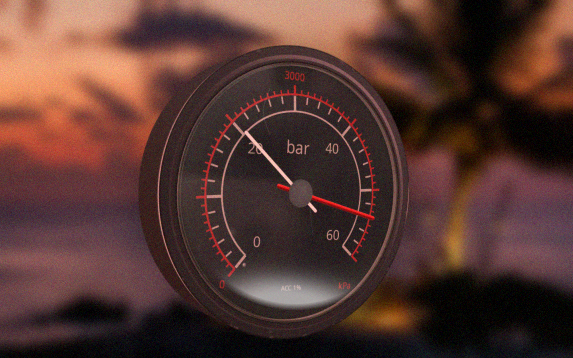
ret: value=54 unit=bar
